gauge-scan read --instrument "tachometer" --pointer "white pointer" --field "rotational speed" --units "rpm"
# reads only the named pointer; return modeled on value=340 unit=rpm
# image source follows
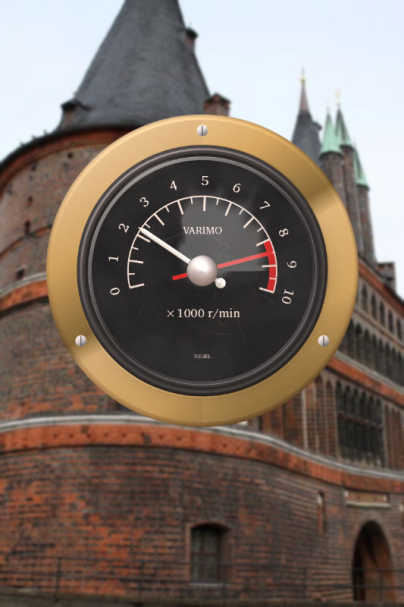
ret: value=2250 unit=rpm
